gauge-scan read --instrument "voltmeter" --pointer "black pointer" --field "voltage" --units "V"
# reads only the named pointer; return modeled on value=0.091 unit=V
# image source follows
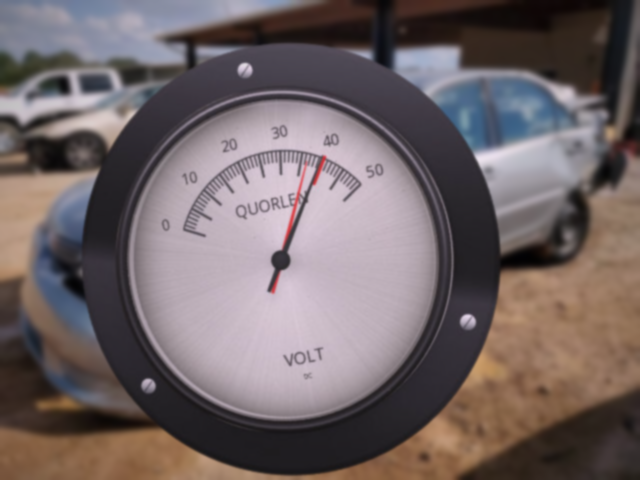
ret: value=40 unit=V
